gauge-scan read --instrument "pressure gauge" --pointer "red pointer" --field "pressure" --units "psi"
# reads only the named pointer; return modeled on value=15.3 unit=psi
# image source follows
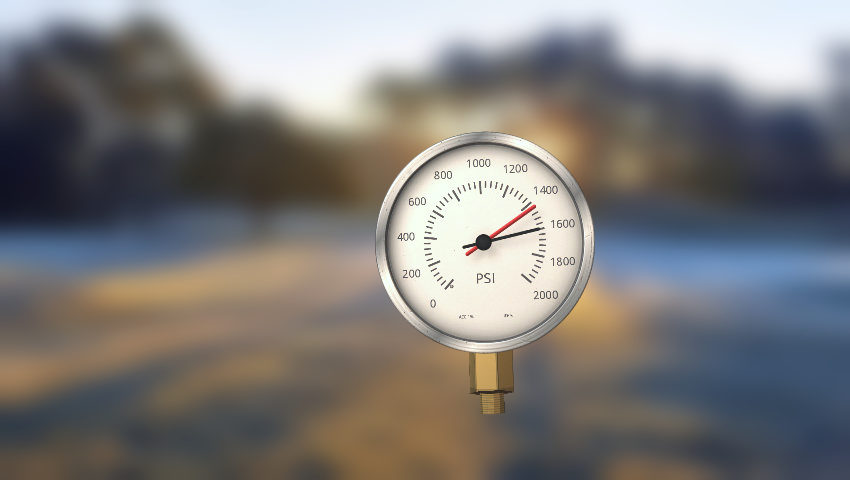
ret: value=1440 unit=psi
